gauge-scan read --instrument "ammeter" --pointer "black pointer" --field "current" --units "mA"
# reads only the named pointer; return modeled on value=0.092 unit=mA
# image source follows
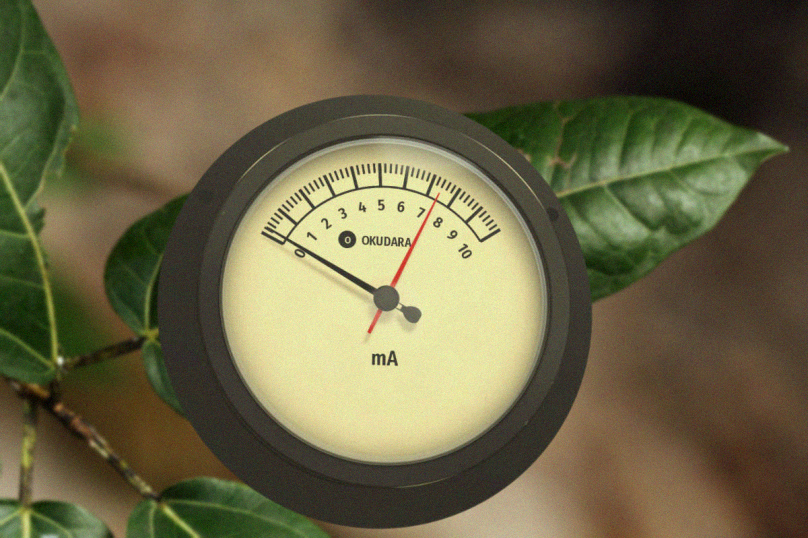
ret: value=0.2 unit=mA
